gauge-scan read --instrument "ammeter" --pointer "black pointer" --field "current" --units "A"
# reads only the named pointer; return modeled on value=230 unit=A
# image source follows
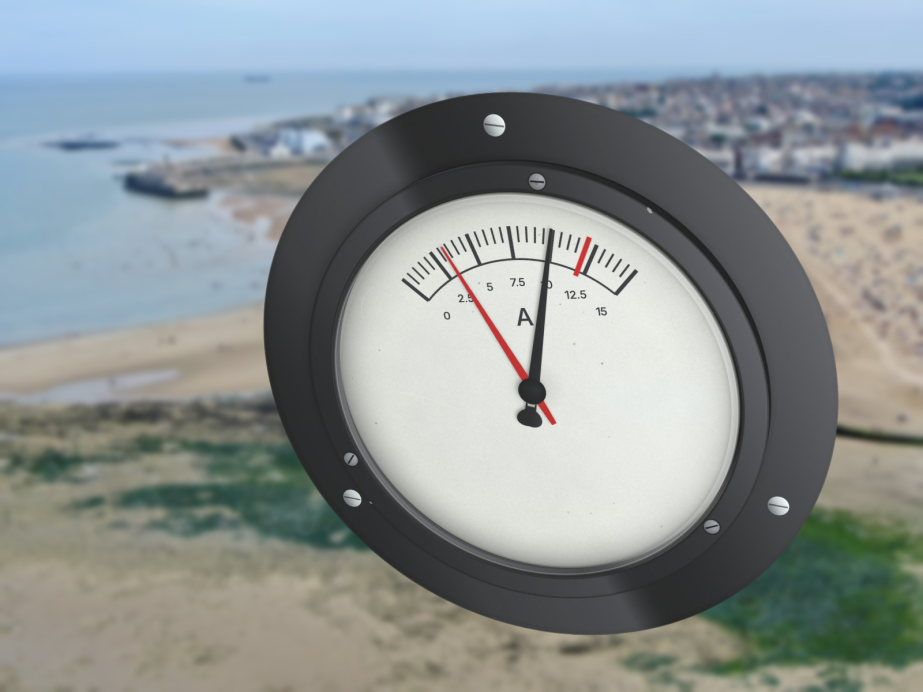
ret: value=10 unit=A
